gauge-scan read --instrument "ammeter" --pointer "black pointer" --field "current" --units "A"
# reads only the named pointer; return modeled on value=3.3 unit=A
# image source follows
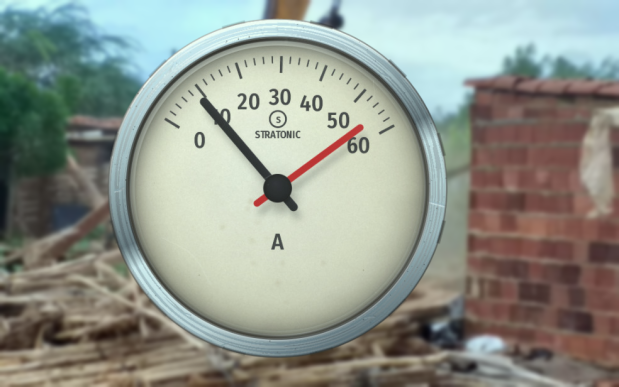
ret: value=9 unit=A
